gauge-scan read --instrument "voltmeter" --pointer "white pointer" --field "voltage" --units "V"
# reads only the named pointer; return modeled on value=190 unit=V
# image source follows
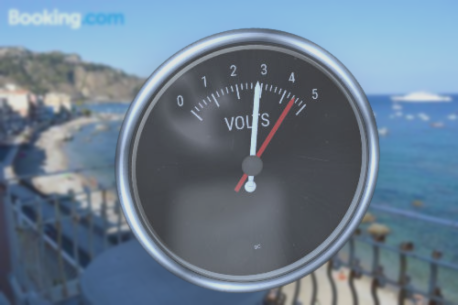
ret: value=2.8 unit=V
